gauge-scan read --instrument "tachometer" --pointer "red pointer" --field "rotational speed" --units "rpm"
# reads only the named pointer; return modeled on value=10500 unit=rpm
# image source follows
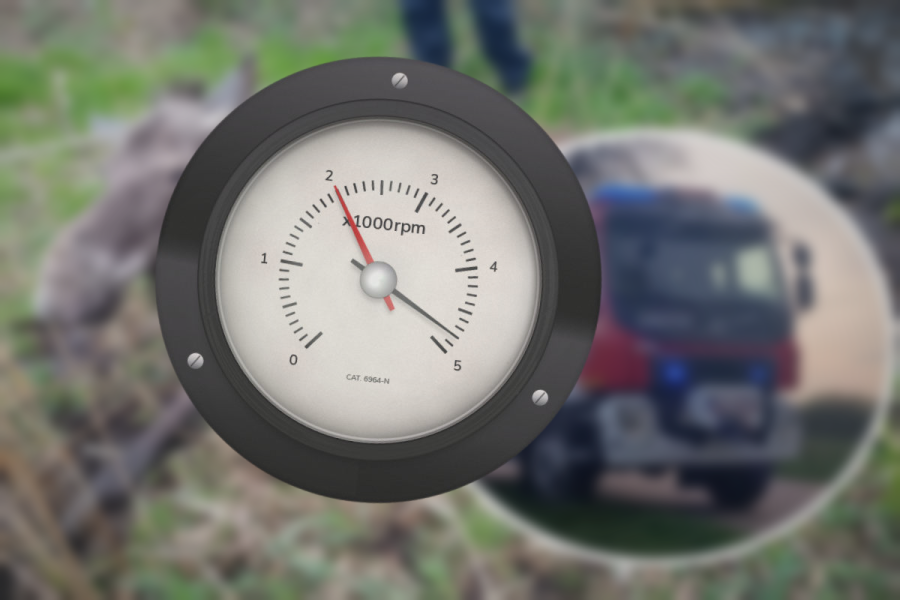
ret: value=2000 unit=rpm
